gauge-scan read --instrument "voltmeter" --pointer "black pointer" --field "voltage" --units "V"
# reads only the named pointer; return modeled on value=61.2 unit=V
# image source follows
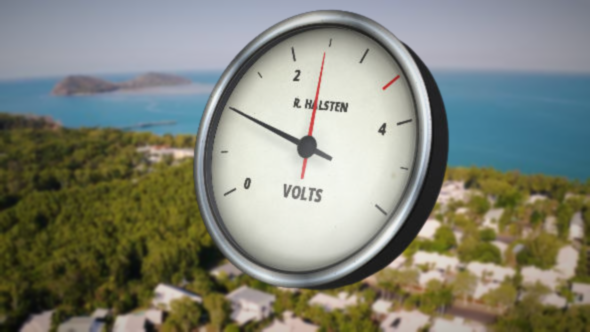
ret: value=1 unit=V
